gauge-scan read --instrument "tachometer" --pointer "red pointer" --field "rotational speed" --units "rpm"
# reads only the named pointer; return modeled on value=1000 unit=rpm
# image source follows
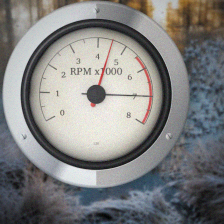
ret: value=4500 unit=rpm
